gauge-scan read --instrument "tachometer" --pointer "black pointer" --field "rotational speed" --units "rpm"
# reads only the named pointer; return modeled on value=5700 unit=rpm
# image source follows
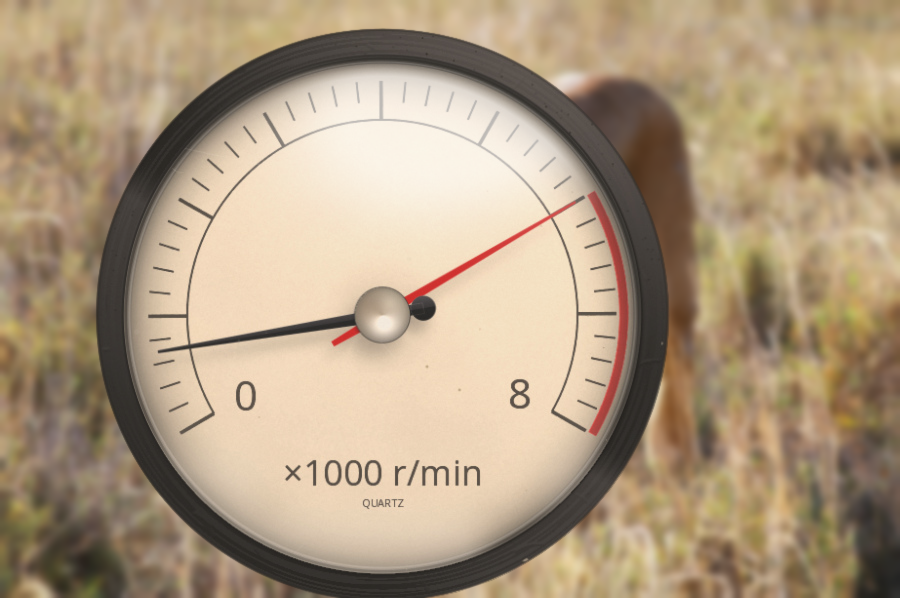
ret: value=700 unit=rpm
